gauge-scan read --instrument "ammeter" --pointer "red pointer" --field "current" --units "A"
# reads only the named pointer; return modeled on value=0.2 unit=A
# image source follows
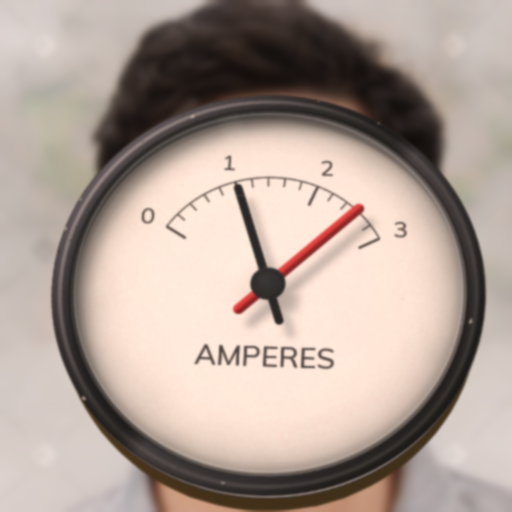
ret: value=2.6 unit=A
